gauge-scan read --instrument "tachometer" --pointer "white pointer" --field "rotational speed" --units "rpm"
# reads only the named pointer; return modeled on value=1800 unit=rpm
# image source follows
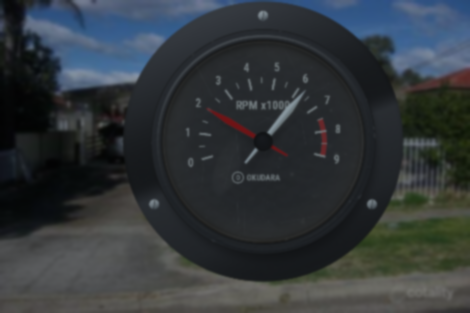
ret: value=6250 unit=rpm
